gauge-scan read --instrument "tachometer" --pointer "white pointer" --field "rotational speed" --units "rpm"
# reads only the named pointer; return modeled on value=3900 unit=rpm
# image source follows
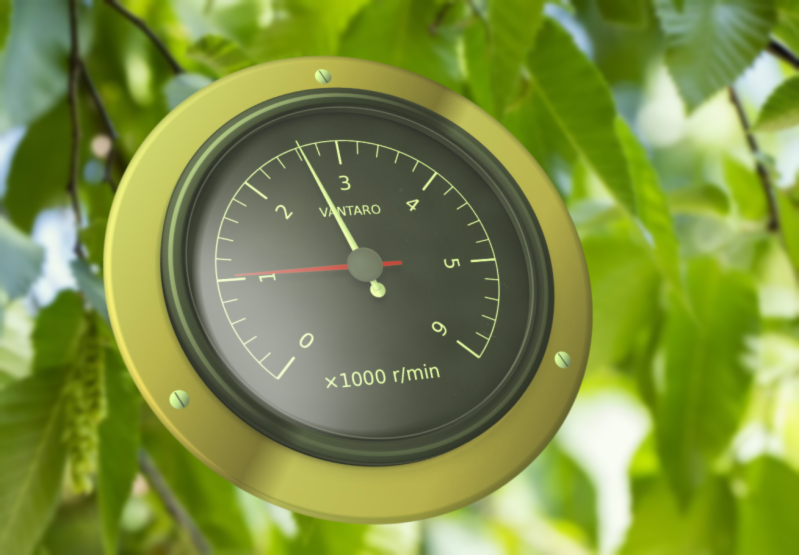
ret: value=2600 unit=rpm
